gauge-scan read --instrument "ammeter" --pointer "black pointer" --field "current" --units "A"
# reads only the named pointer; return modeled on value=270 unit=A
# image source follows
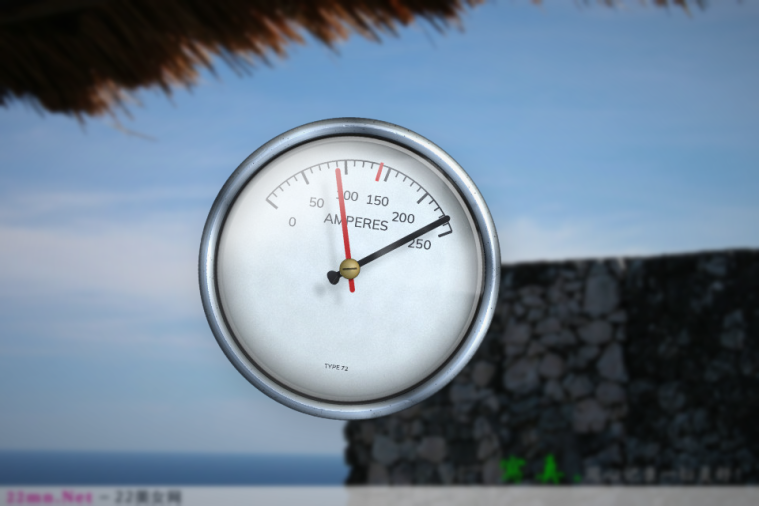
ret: value=235 unit=A
